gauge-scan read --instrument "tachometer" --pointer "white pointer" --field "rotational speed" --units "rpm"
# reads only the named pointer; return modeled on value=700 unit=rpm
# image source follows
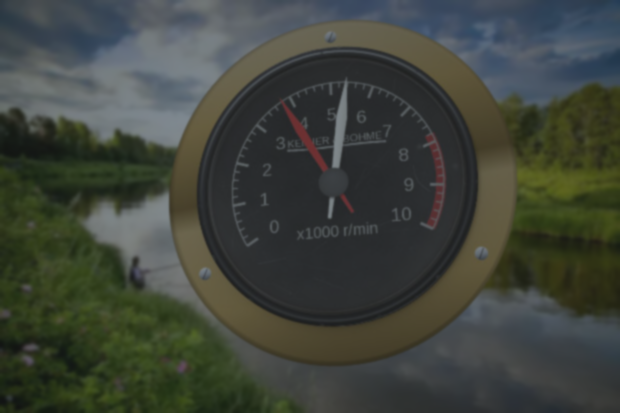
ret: value=5400 unit=rpm
